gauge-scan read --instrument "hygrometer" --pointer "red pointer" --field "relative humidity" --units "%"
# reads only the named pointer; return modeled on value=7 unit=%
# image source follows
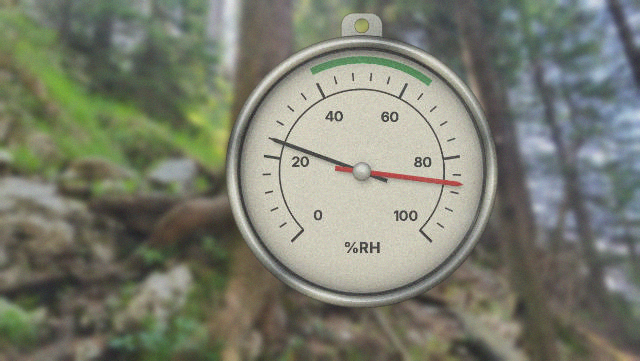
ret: value=86 unit=%
